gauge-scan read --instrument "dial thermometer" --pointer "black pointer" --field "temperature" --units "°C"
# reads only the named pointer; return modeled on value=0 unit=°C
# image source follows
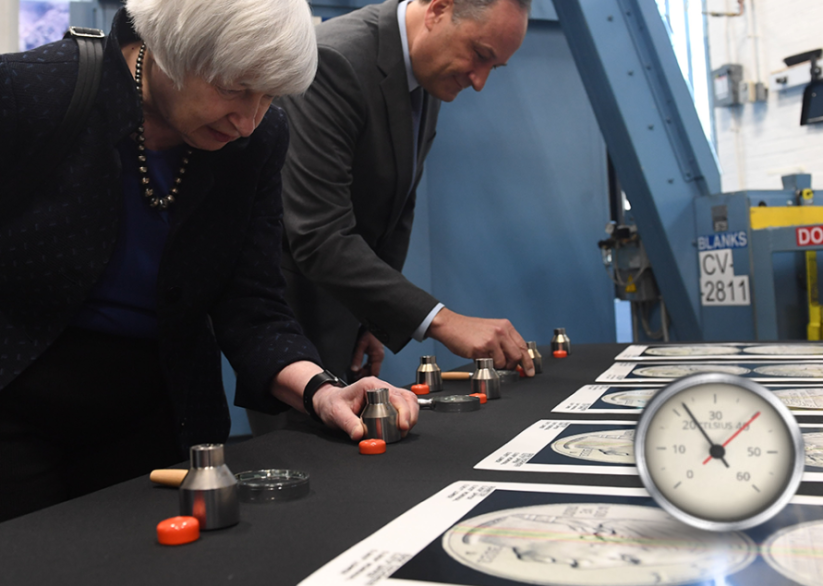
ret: value=22.5 unit=°C
